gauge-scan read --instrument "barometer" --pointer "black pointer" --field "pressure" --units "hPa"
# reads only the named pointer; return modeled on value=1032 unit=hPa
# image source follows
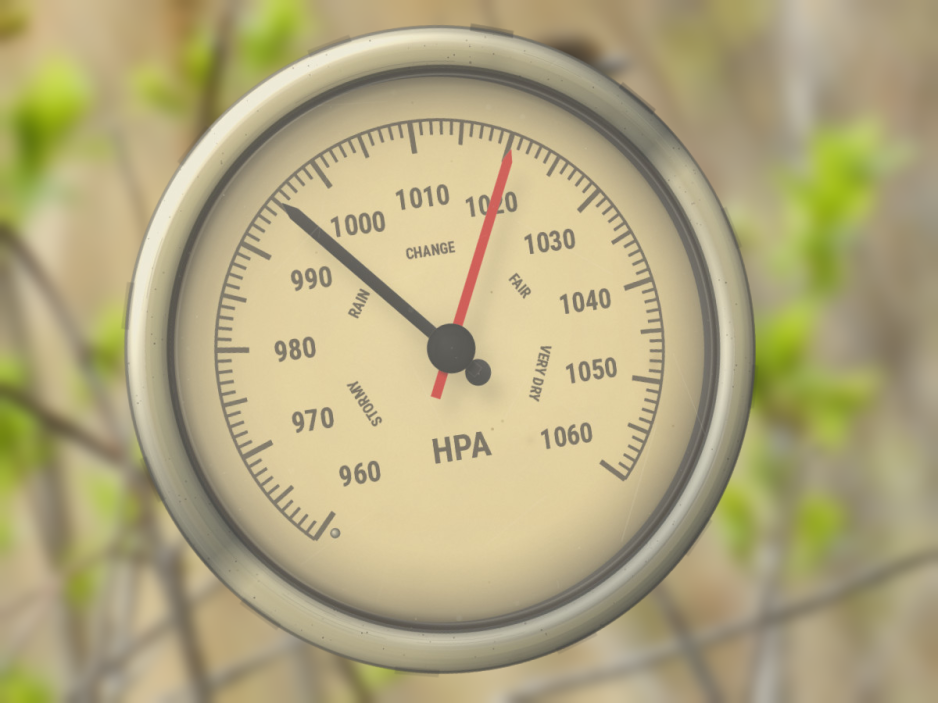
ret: value=995 unit=hPa
